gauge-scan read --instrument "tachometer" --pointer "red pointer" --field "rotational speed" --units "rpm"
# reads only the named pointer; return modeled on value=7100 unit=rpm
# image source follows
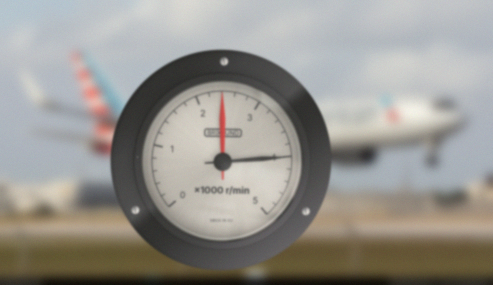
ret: value=2400 unit=rpm
